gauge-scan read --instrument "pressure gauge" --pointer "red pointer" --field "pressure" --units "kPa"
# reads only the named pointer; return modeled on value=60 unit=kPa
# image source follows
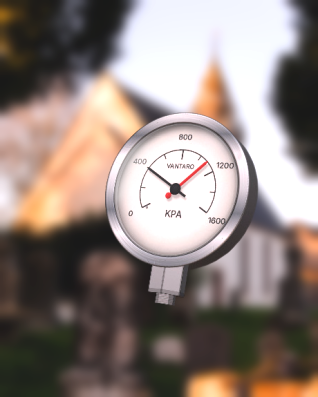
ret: value=1100 unit=kPa
